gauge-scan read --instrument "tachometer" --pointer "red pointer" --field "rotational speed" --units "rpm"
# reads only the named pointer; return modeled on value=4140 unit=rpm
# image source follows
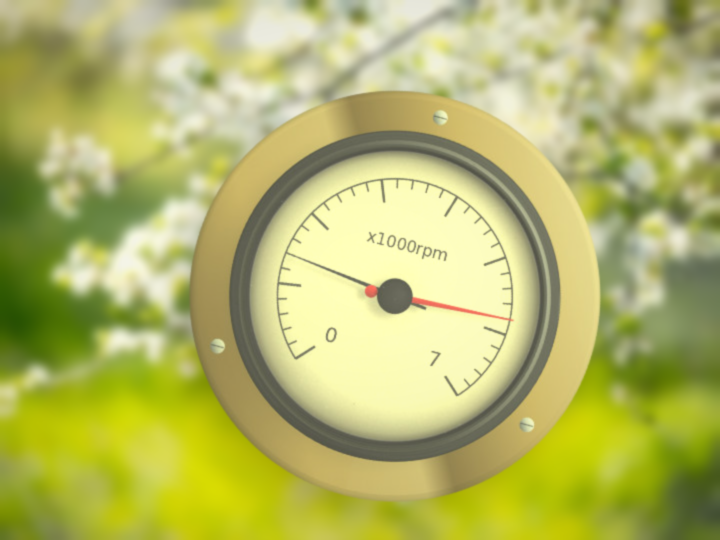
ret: value=5800 unit=rpm
